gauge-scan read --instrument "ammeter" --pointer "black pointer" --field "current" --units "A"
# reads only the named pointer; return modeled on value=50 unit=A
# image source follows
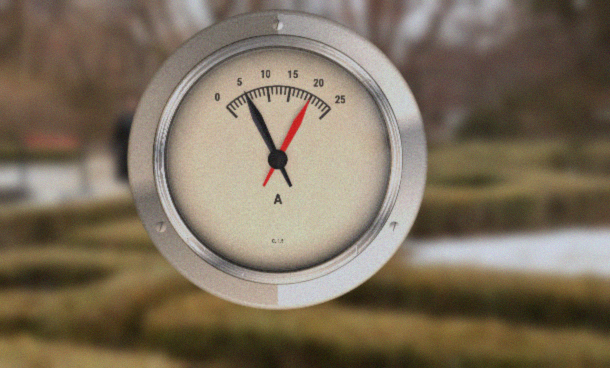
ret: value=5 unit=A
